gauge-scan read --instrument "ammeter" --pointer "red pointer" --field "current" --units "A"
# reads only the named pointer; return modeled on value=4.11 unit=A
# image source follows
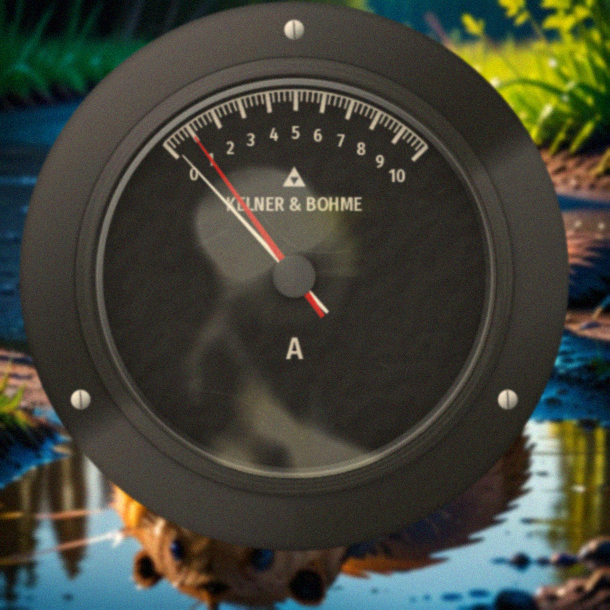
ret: value=1 unit=A
